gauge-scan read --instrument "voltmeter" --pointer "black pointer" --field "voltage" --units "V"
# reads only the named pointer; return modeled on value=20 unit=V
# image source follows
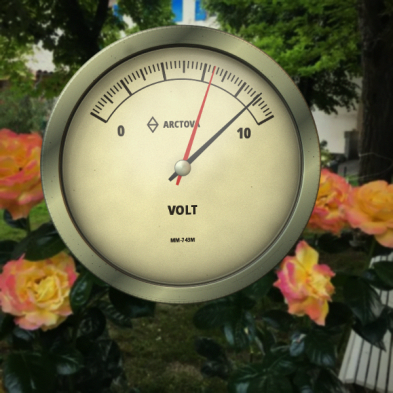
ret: value=8.8 unit=V
